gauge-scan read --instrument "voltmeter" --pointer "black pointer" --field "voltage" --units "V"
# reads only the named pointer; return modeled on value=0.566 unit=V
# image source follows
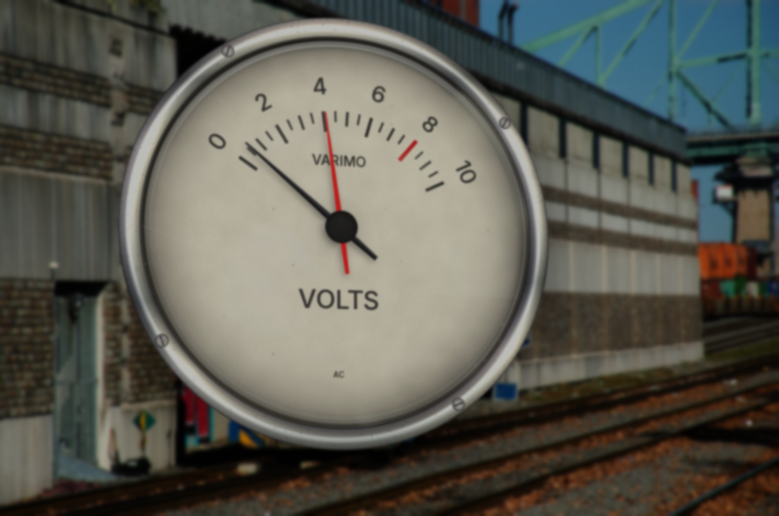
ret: value=0.5 unit=V
